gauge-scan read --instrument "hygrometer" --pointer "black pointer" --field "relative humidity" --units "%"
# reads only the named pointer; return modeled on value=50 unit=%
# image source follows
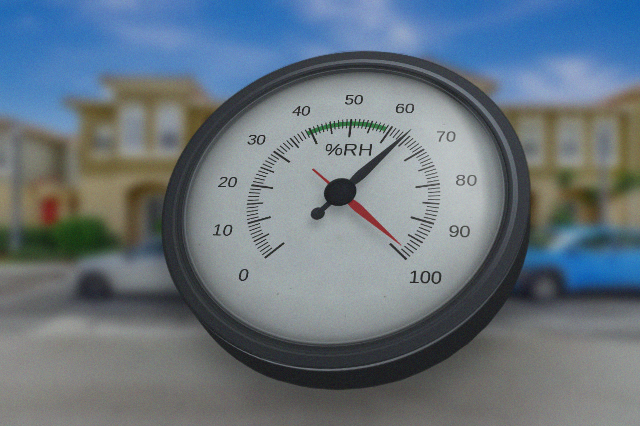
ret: value=65 unit=%
